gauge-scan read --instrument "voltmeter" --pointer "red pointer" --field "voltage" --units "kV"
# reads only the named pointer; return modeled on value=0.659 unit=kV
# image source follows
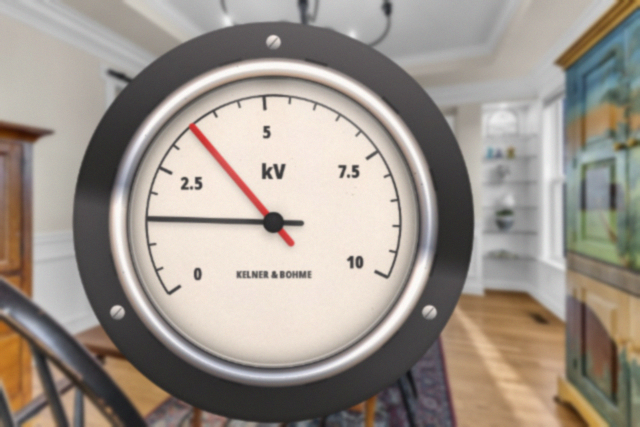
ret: value=3.5 unit=kV
